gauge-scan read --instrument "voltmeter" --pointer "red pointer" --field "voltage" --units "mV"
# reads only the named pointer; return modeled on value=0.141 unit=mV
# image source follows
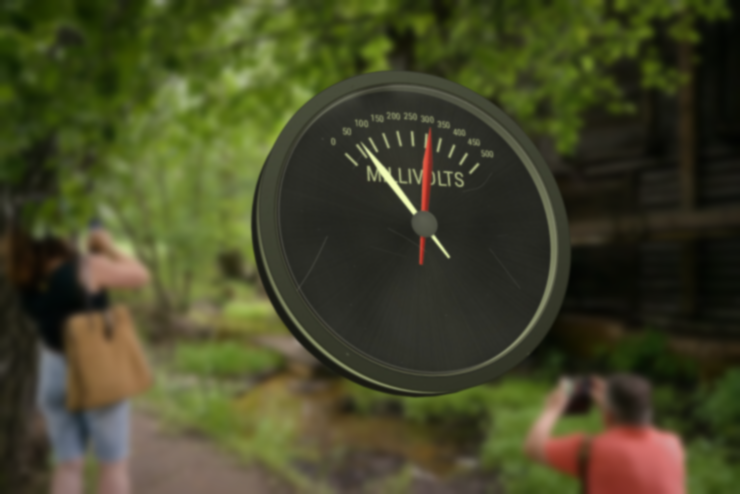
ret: value=300 unit=mV
